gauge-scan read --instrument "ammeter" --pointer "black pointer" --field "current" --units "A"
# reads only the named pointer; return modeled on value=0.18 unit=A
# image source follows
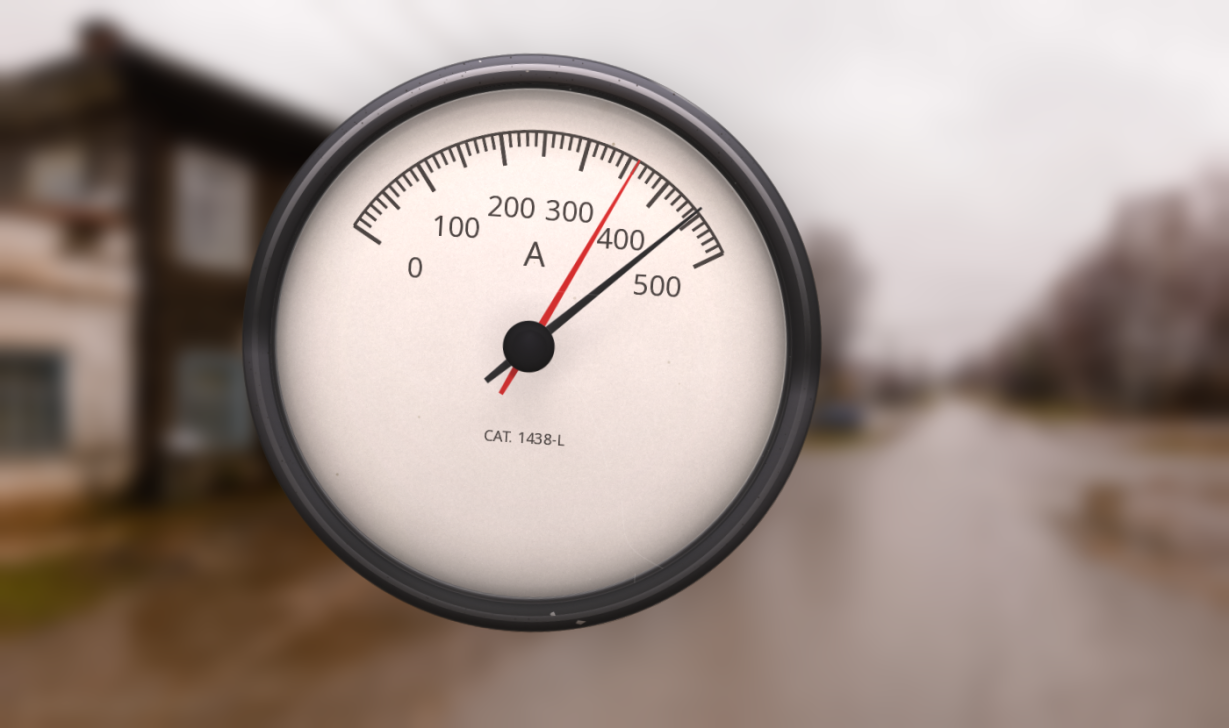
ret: value=445 unit=A
